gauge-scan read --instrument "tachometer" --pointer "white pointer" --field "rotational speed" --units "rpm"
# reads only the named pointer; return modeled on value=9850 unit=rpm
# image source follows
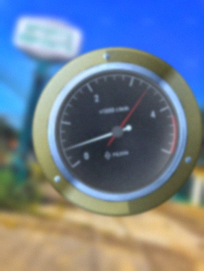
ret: value=400 unit=rpm
